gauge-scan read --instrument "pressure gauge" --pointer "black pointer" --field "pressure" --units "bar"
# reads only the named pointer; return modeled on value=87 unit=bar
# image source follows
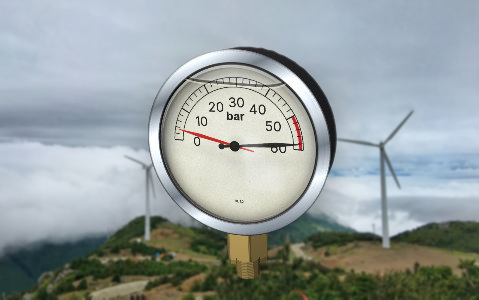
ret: value=58 unit=bar
